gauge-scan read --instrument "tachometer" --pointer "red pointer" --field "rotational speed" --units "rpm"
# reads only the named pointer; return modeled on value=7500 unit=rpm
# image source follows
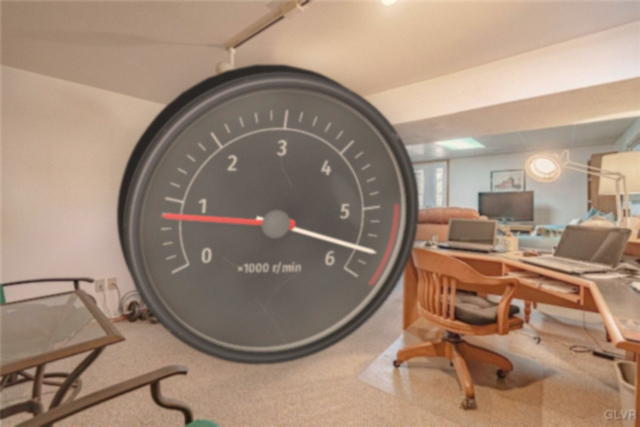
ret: value=800 unit=rpm
